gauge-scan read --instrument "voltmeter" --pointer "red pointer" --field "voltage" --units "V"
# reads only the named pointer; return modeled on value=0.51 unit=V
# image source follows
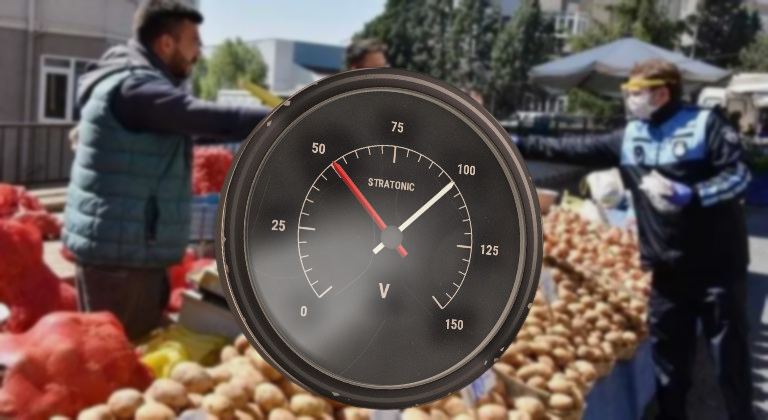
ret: value=50 unit=V
